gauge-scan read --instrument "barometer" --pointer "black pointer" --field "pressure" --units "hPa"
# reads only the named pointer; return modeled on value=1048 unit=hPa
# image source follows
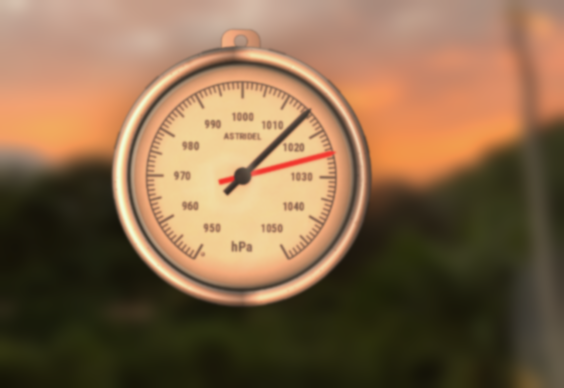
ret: value=1015 unit=hPa
